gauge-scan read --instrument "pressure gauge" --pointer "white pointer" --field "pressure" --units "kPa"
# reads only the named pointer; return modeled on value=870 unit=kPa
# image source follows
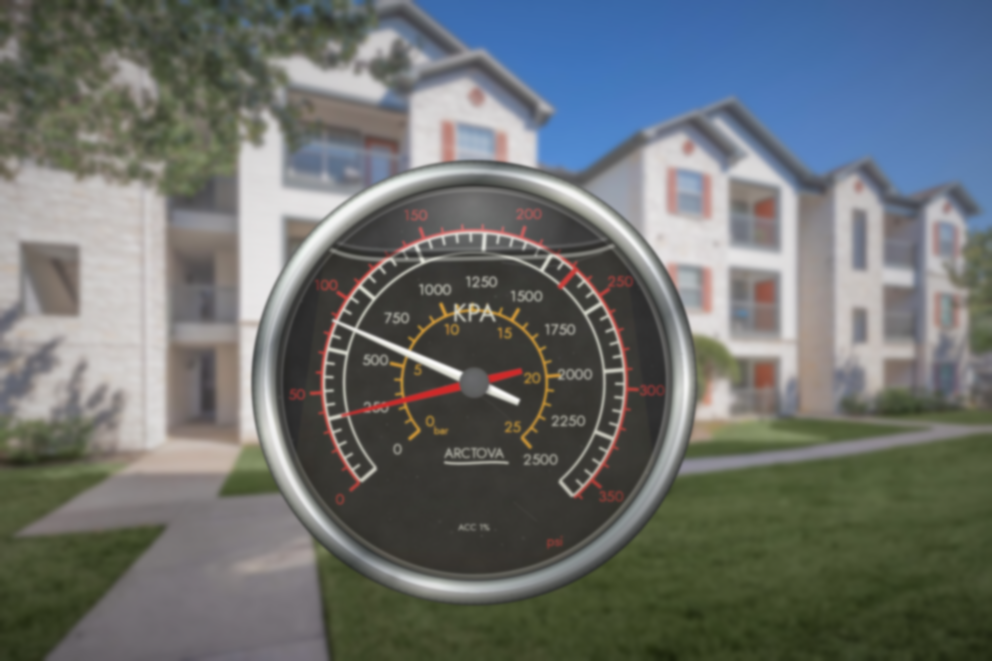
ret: value=600 unit=kPa
